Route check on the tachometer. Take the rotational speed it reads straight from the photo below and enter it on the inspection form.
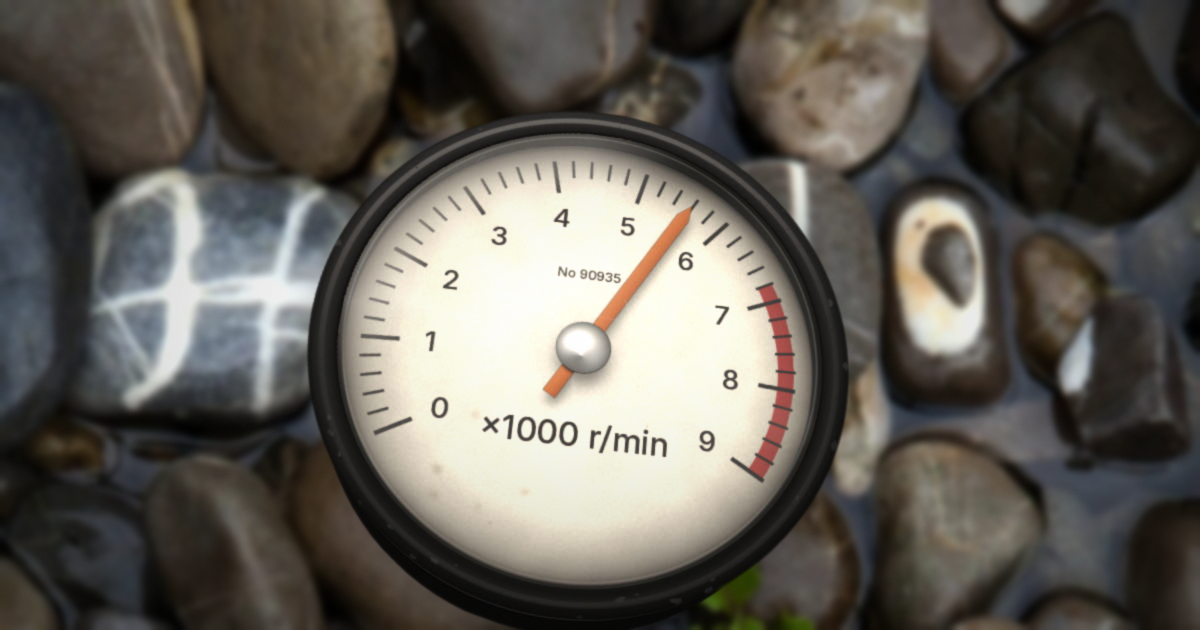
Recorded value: 5600 rpm
